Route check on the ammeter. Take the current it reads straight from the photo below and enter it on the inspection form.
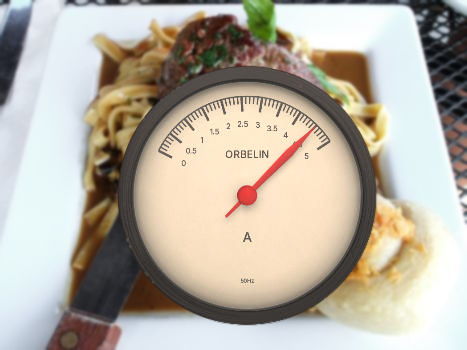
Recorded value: 4.5 A
